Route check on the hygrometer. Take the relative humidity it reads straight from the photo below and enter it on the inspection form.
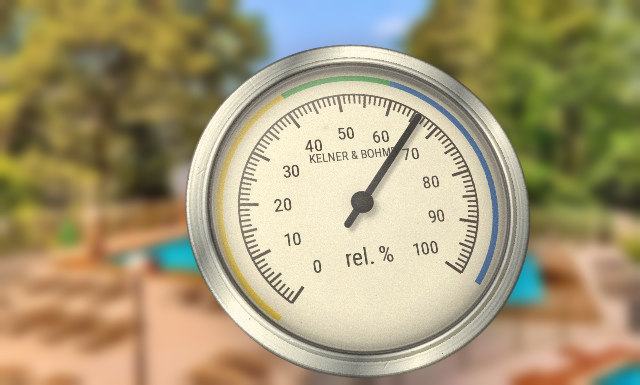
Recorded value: 66 %
